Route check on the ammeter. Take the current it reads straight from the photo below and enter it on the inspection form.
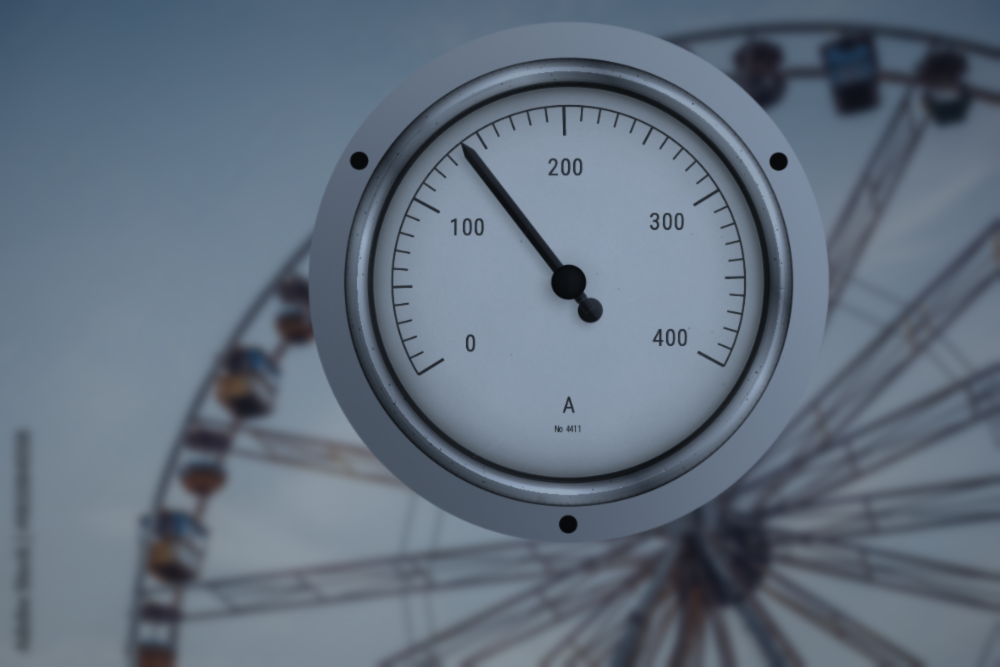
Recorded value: 140 A
